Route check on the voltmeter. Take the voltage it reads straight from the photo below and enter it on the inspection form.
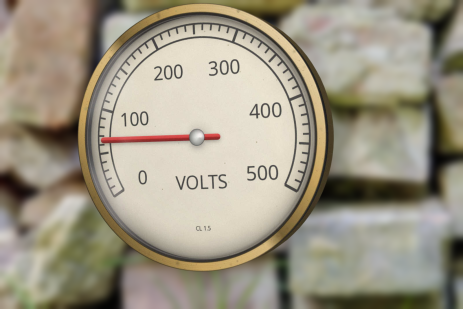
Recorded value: 65 V
